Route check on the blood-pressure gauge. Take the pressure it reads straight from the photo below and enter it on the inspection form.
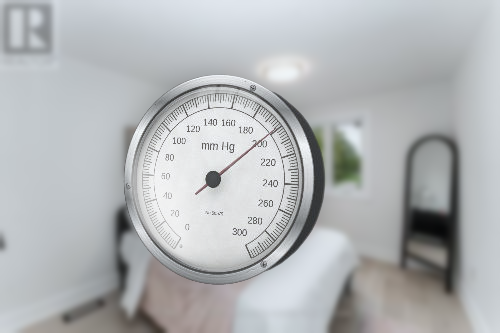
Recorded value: 200 mmHg
